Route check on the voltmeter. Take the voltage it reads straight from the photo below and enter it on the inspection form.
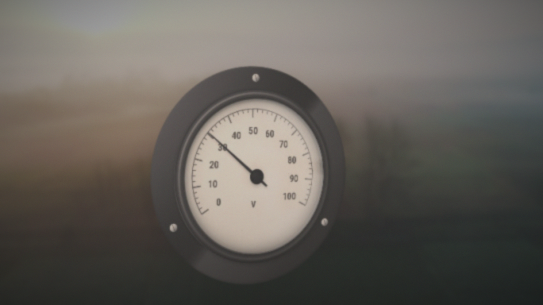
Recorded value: 30 V
